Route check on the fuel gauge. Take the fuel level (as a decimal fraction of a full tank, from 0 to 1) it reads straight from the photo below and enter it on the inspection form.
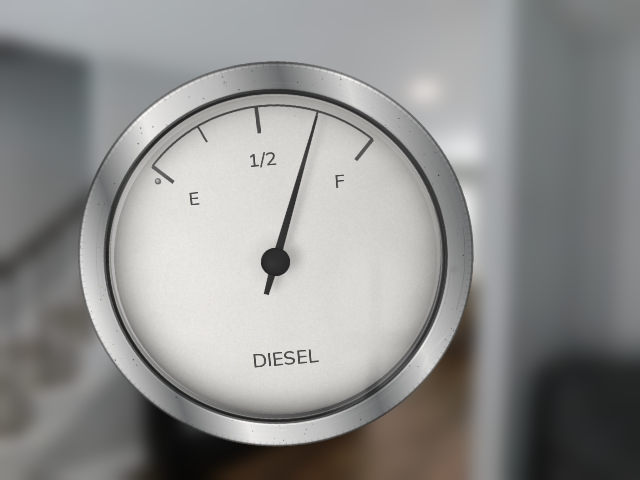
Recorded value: 0.75
